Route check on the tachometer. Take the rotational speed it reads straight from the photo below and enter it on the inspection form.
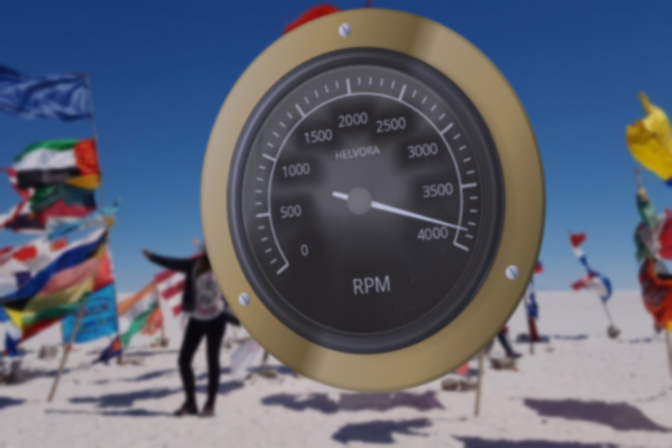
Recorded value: 3850 rpm
